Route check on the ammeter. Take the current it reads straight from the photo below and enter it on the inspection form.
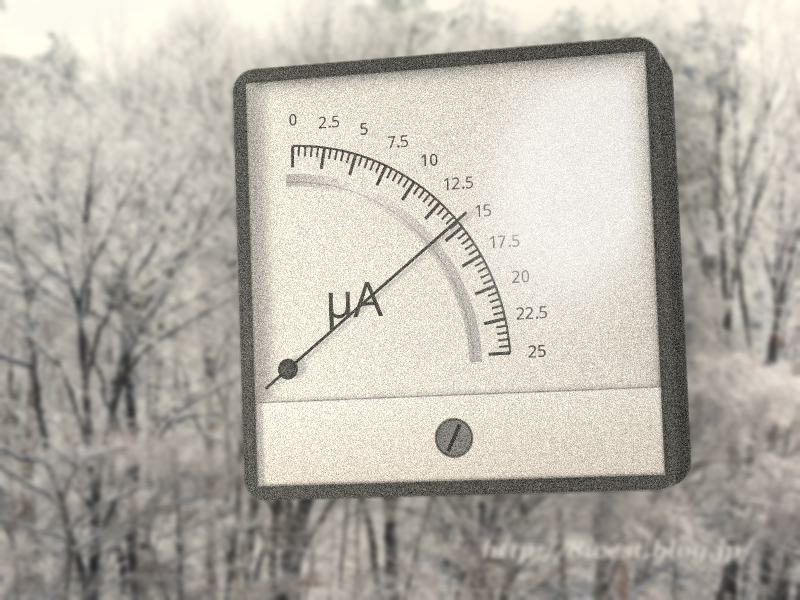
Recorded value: 14.5 µA
